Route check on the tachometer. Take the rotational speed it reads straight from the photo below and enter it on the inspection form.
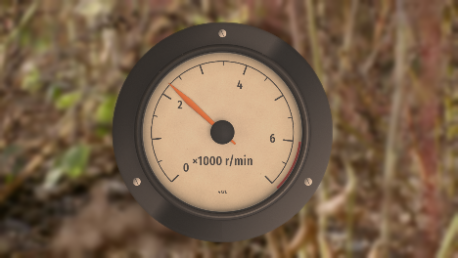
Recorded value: 2250 rpm
